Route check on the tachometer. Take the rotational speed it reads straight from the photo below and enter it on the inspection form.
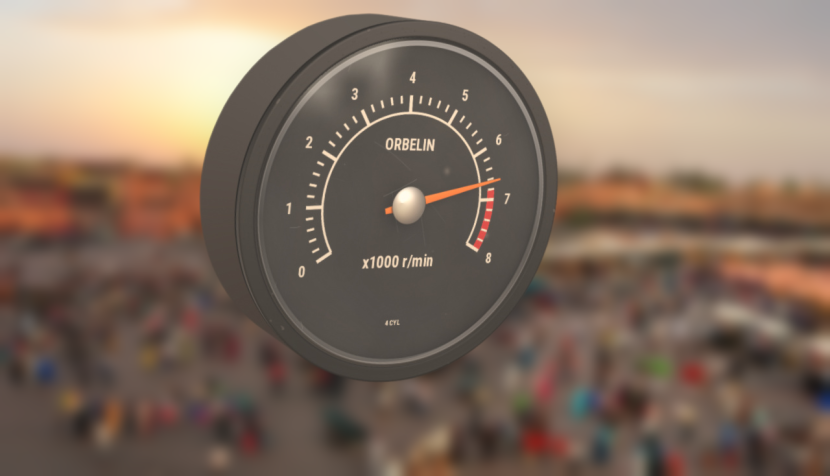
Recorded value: 6600 rpm
